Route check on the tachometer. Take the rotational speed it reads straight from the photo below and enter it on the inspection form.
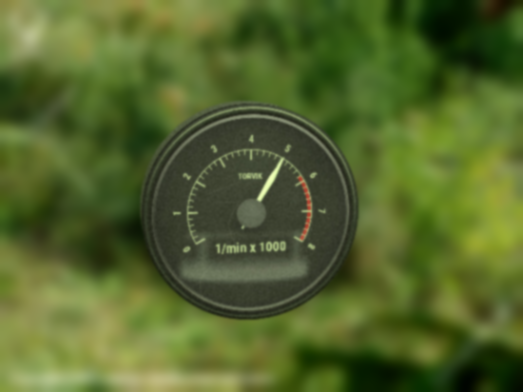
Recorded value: 5000 rpm
